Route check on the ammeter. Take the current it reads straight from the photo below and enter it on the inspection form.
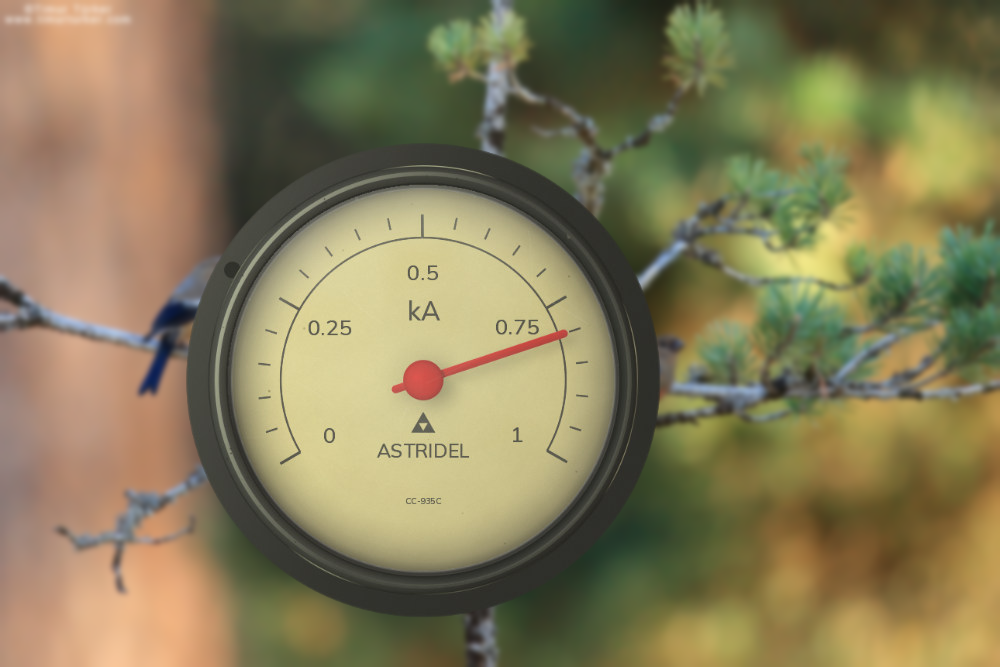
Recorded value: 0.8 kA
